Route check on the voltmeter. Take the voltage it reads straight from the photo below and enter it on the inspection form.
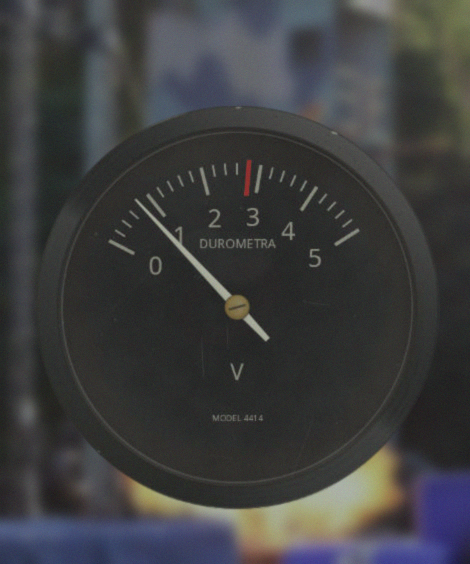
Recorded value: 0.8 V
